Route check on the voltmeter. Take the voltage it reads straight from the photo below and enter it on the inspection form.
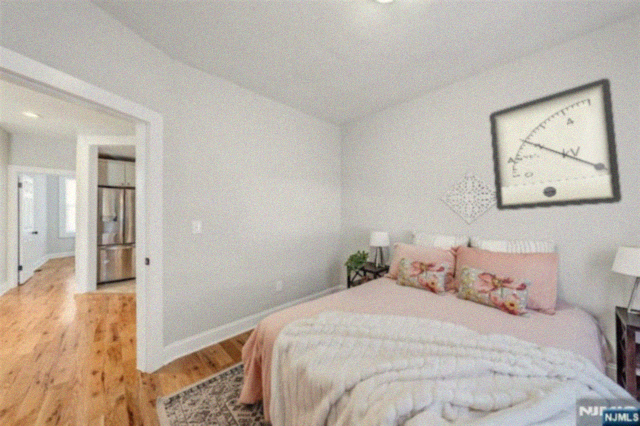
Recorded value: 2 kV
